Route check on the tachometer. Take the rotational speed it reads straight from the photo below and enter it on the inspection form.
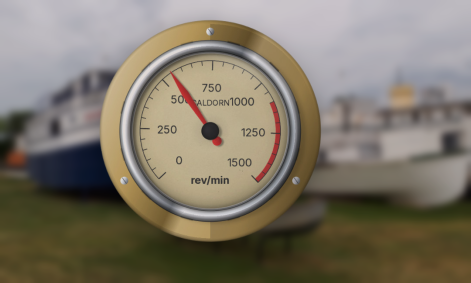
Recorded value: 550 rpm
